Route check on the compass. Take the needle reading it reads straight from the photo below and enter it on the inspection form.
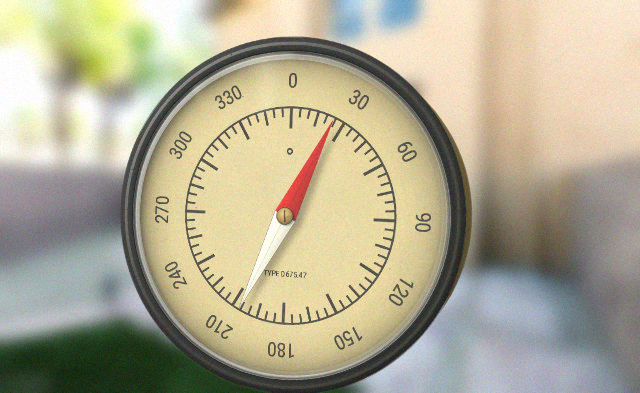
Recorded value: 25 °
